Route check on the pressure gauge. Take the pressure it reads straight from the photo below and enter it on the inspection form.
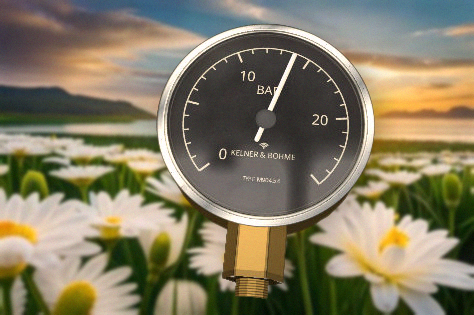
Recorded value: 14 bar
